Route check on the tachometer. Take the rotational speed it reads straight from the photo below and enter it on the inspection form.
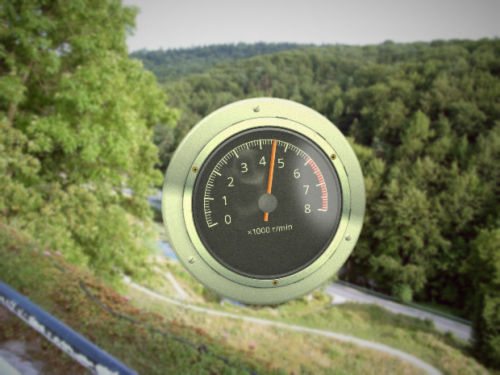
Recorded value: 4500 rpm
